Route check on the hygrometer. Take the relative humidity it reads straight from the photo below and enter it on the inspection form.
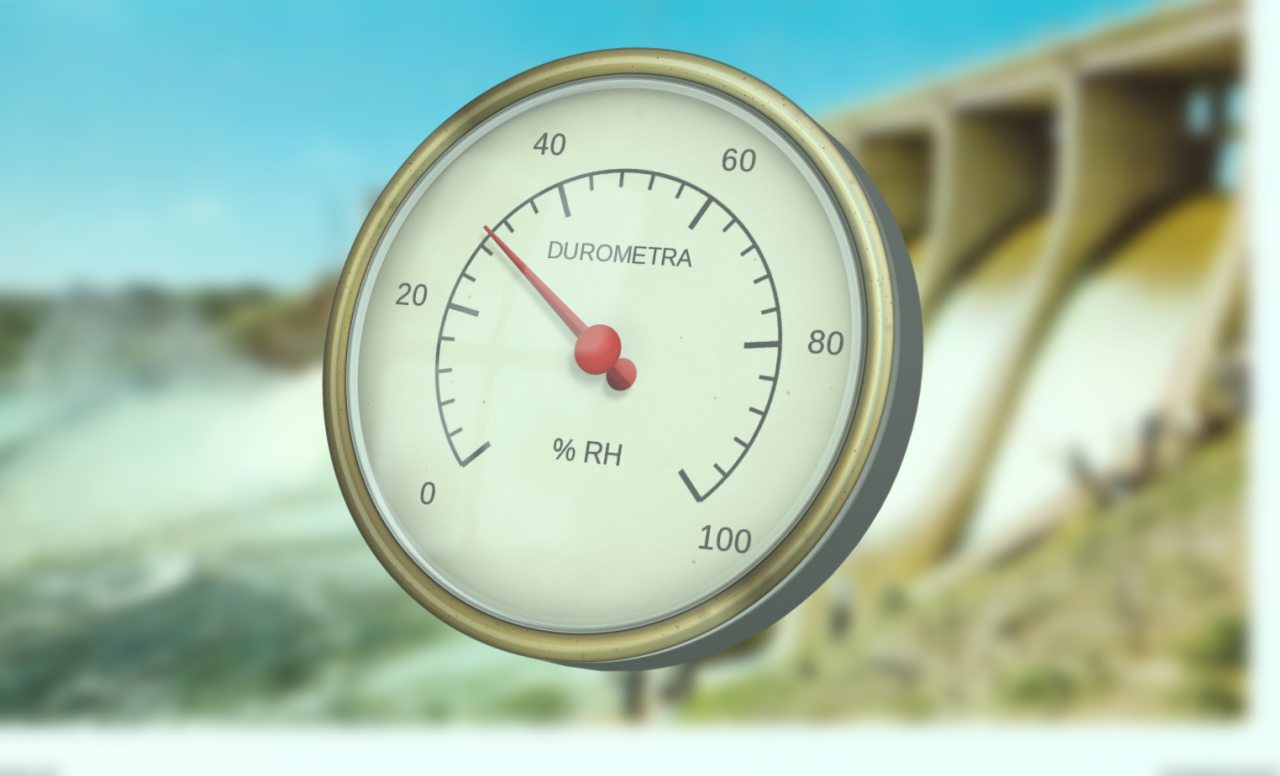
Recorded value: 30 %
